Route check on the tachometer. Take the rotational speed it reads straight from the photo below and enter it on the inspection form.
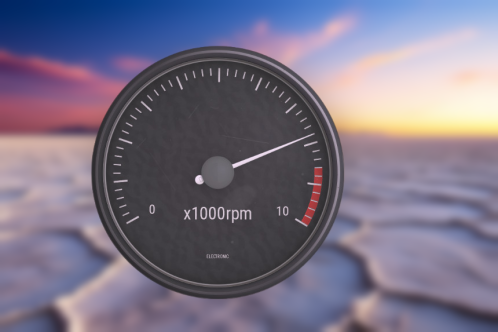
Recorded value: 7800 rpm
